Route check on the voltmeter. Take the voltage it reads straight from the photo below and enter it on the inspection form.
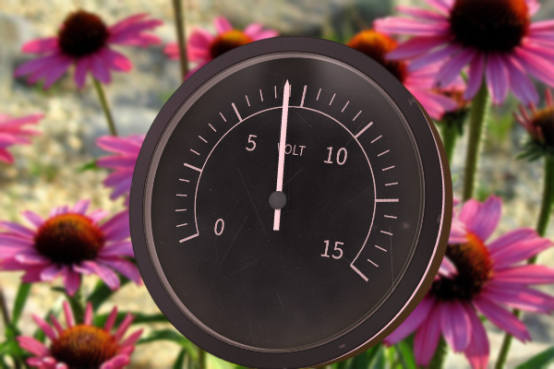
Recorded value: 7 V
